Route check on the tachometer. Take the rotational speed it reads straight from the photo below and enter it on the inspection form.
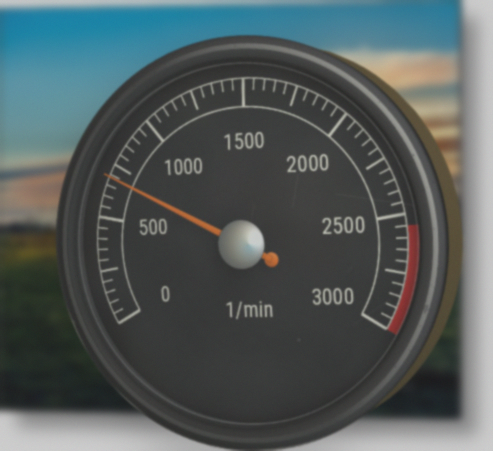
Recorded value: 700 rpm
